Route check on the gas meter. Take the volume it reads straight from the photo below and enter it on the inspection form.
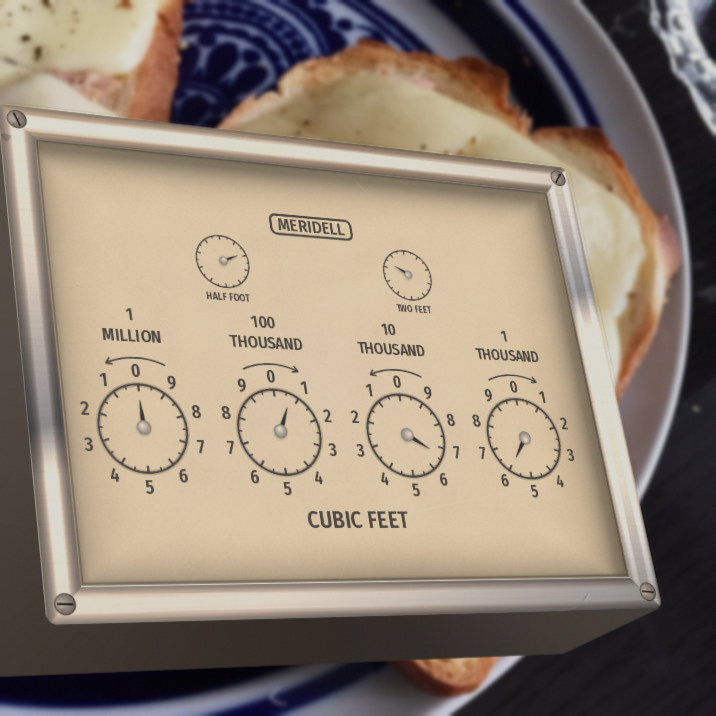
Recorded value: 6600 ft³
